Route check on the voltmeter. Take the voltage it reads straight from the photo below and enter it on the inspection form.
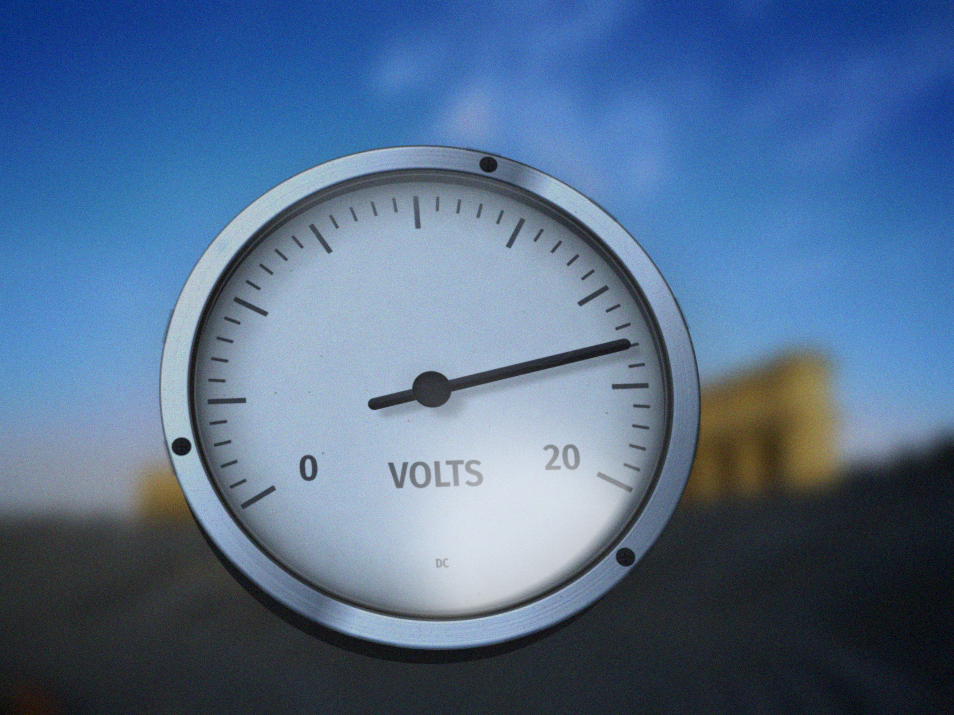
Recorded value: 16.5 V
